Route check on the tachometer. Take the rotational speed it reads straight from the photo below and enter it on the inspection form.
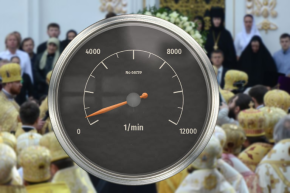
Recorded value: 500 rpm
